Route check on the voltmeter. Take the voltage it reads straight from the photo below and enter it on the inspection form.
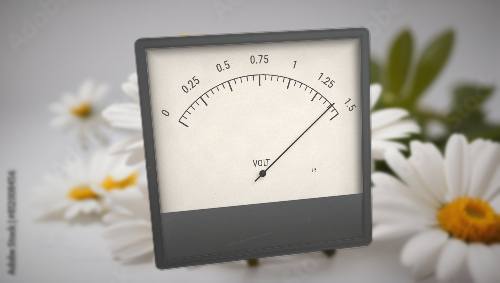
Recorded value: 1.4 V
